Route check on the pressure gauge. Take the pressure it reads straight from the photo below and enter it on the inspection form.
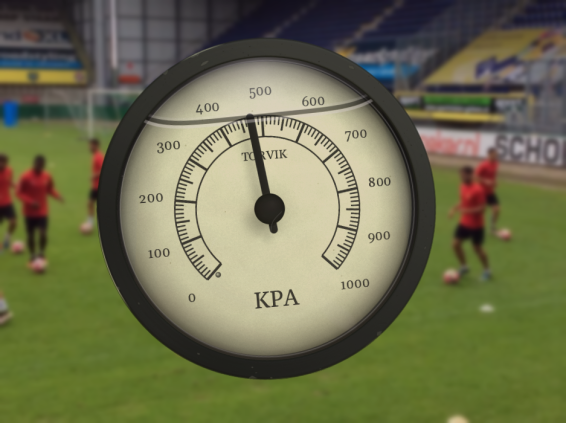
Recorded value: 470 kPa
